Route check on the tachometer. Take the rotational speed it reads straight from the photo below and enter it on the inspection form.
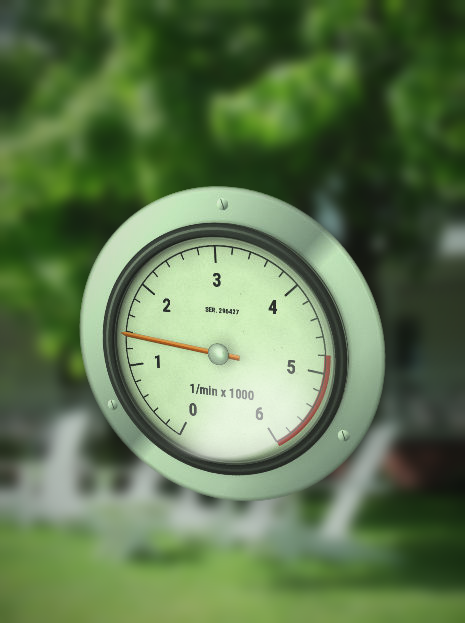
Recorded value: 1400 rpm
